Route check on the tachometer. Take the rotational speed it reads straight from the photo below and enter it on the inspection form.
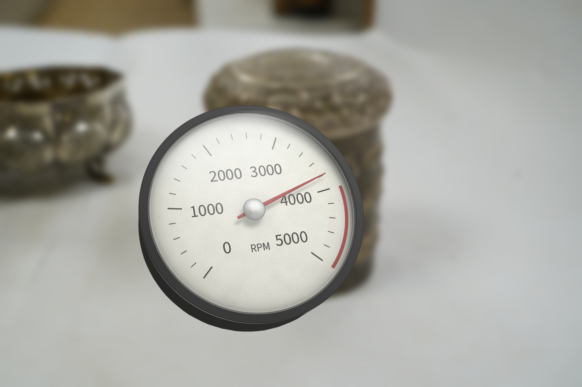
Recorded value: 3800 rpm
